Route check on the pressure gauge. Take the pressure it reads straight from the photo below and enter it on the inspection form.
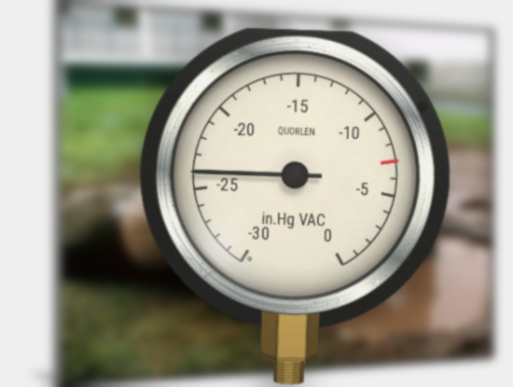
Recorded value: -24 inHg
